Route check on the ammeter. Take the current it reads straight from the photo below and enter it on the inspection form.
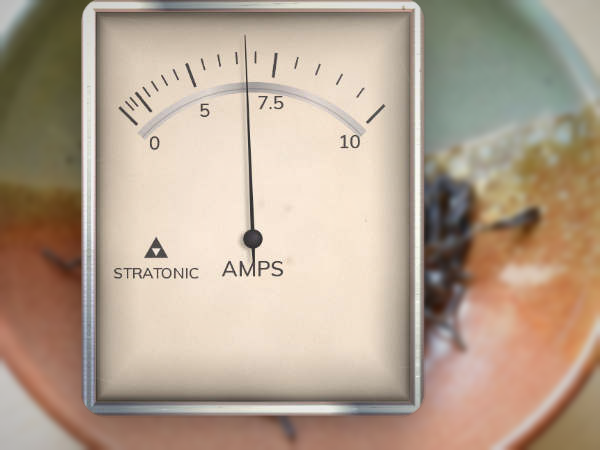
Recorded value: 6.75 A
